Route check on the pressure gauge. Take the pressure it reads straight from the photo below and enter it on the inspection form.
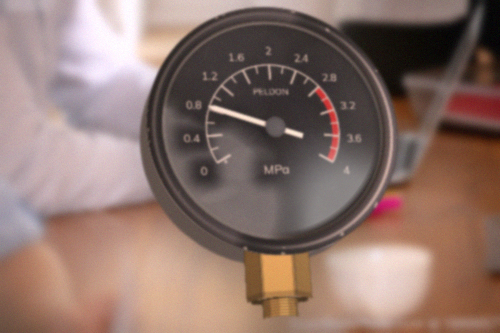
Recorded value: 0.8 MPa
